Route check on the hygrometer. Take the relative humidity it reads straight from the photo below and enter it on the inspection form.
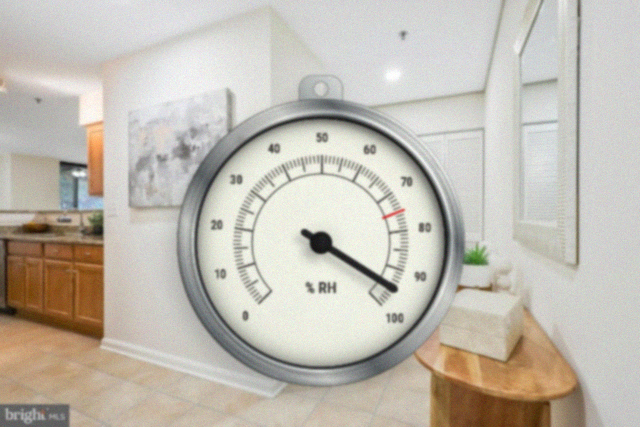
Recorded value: 95 %
